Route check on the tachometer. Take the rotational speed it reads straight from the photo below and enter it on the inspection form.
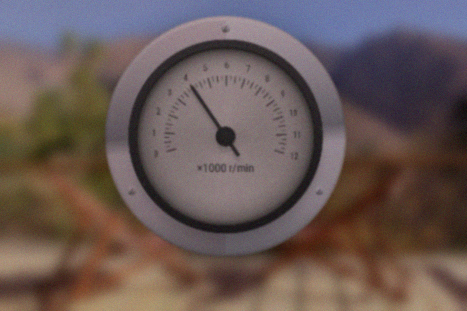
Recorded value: 4000 rpm
